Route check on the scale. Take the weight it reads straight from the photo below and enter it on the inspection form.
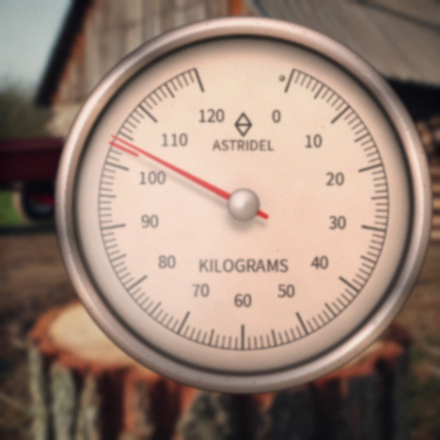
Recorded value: 104 kg
